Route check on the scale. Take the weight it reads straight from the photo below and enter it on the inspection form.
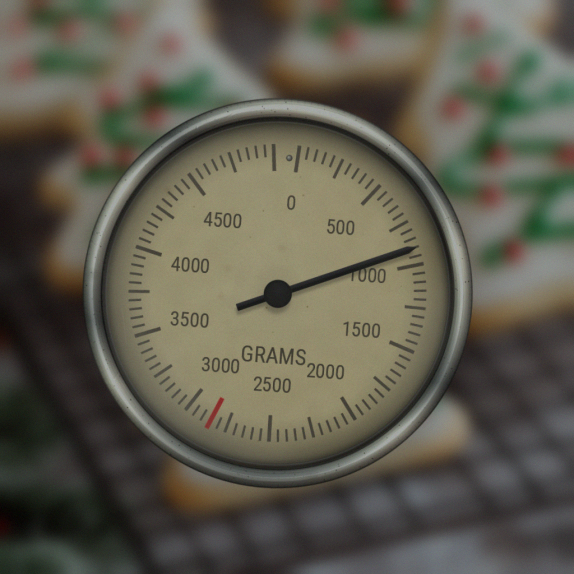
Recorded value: 900 g
